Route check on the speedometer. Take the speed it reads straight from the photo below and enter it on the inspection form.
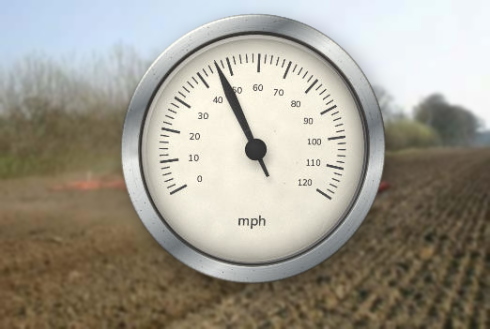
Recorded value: 46 mph
